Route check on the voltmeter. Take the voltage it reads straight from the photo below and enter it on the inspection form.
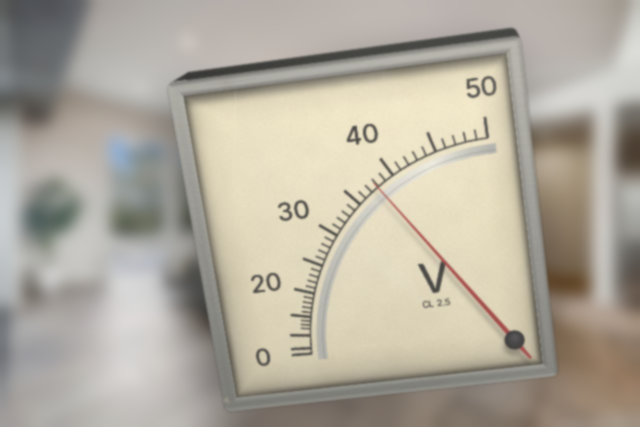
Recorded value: 38 V
